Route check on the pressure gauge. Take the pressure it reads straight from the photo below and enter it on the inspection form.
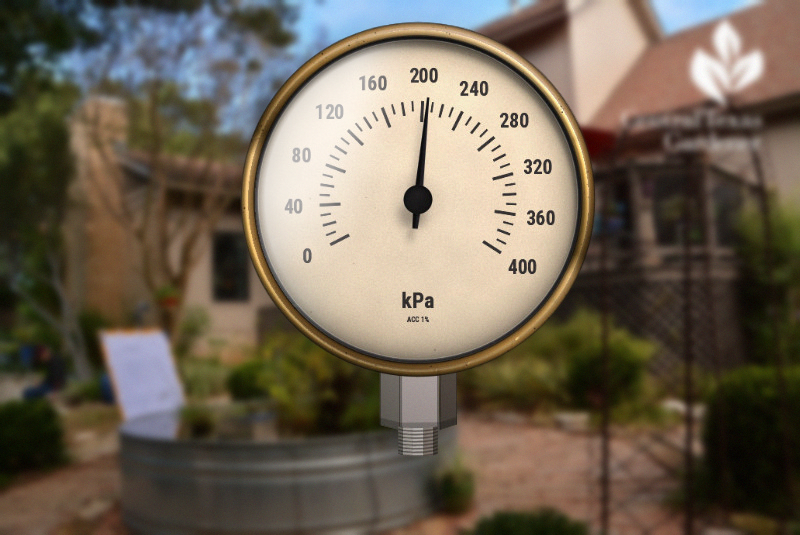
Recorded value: 205 kPa
